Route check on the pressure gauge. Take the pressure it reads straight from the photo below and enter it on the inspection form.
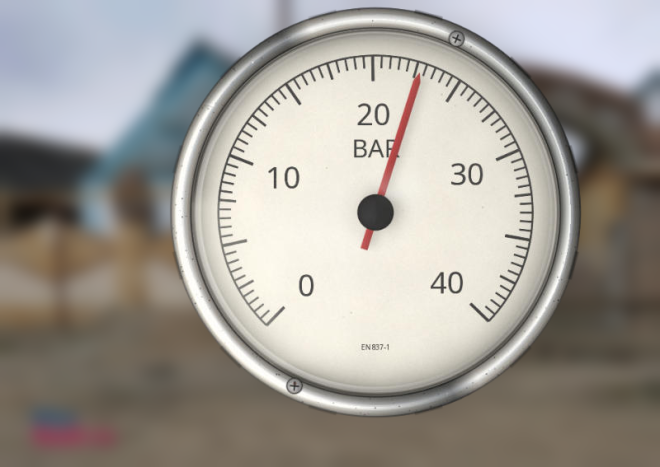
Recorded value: 22.75 bar
